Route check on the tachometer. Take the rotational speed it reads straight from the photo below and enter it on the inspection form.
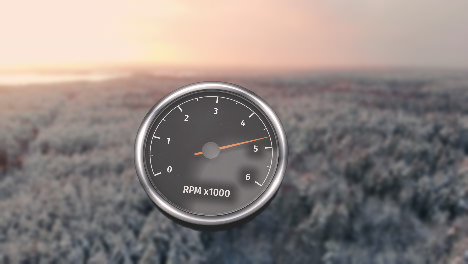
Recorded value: 4750 rpm
